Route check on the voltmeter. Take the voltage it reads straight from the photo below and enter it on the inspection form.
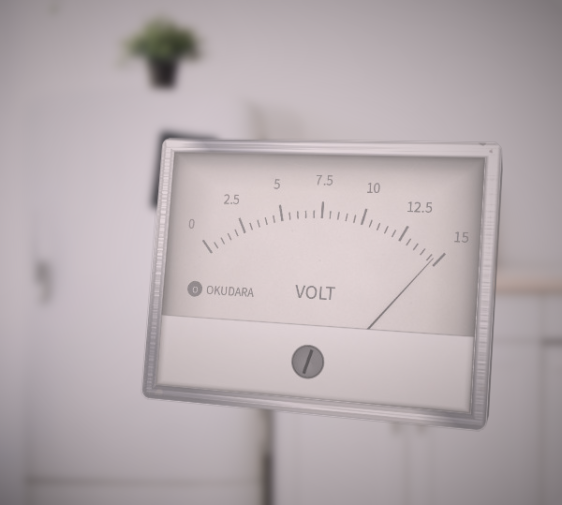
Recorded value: 14.75 V
